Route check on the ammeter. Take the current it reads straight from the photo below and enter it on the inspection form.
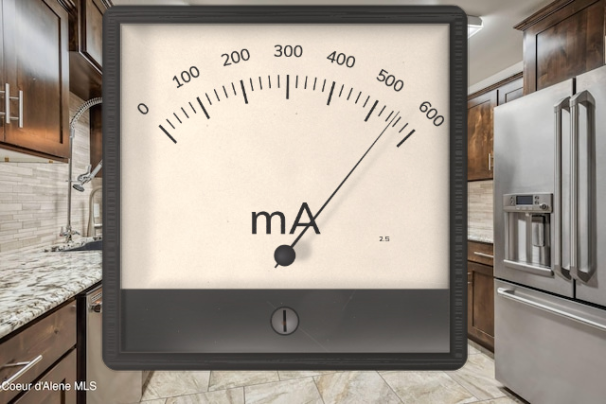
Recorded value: 550 mA
